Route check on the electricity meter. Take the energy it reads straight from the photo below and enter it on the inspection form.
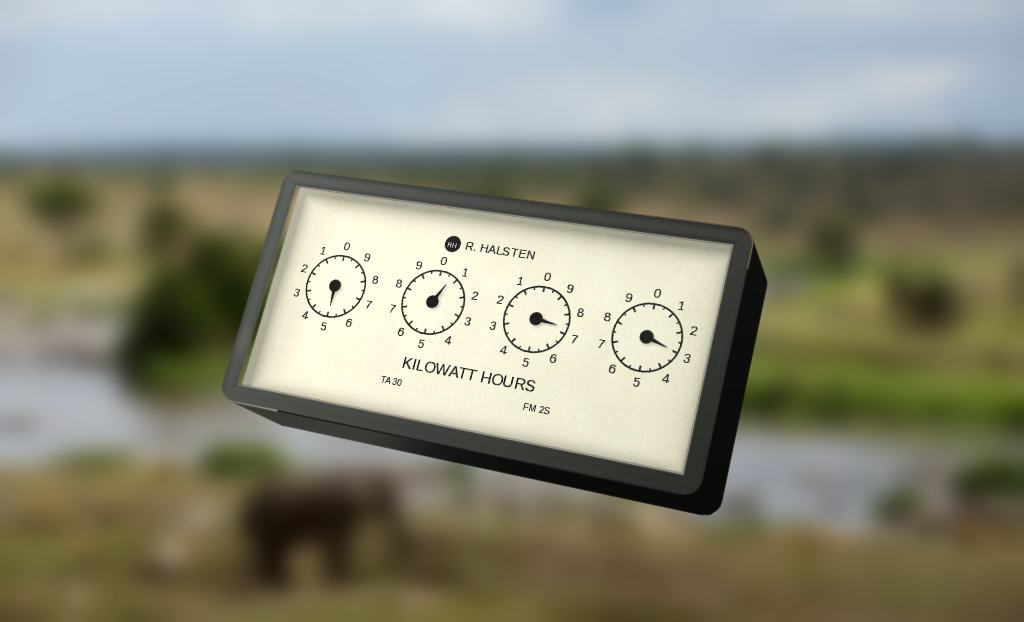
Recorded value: 5073 kWh
